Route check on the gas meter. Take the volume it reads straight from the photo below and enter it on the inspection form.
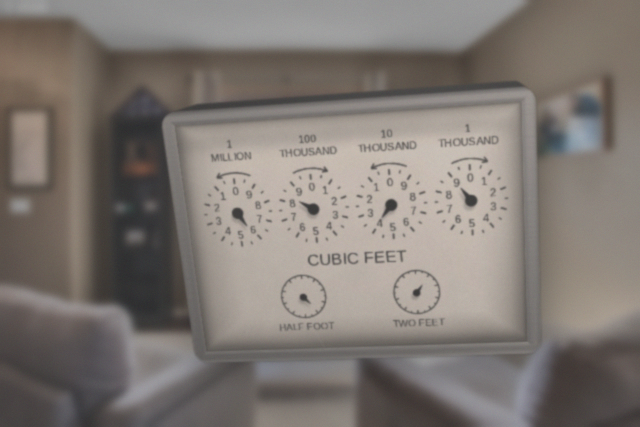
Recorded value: 583900 ft³
